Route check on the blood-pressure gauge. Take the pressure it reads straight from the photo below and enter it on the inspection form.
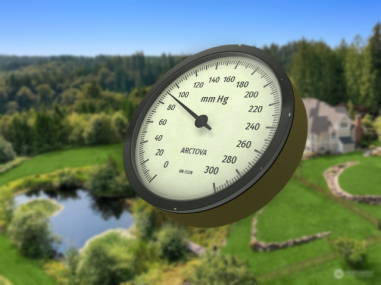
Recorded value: 90 mmHg
